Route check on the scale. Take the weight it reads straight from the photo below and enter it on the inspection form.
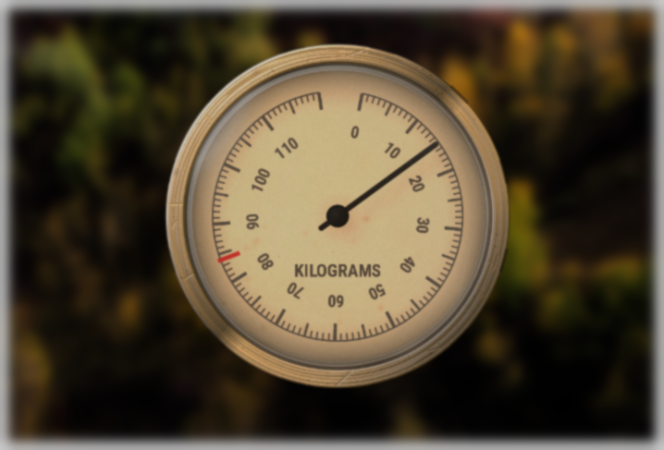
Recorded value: 15 kg
